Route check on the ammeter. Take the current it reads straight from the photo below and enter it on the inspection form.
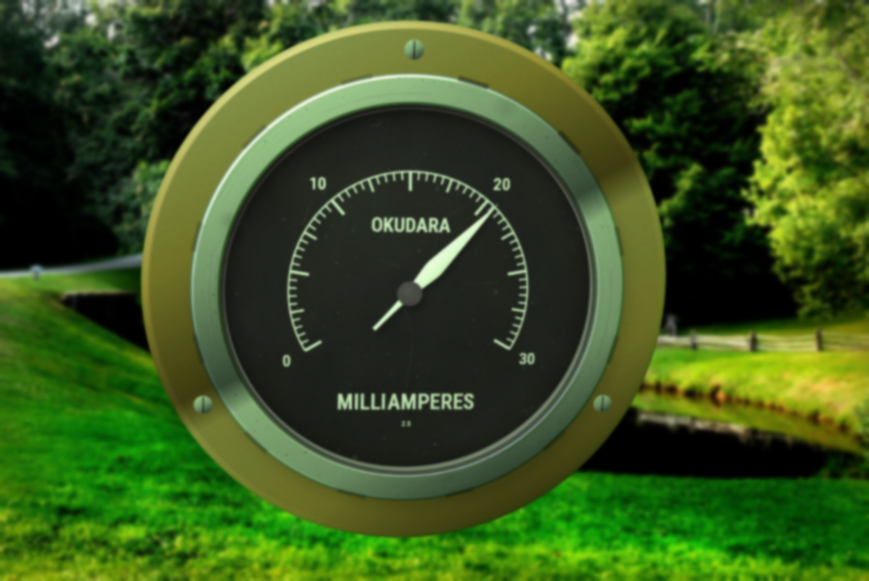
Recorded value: 20.5 mA
